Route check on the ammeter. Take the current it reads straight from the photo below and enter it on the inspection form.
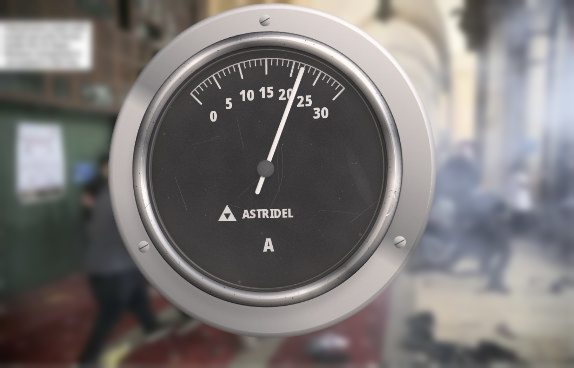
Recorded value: 22 A
